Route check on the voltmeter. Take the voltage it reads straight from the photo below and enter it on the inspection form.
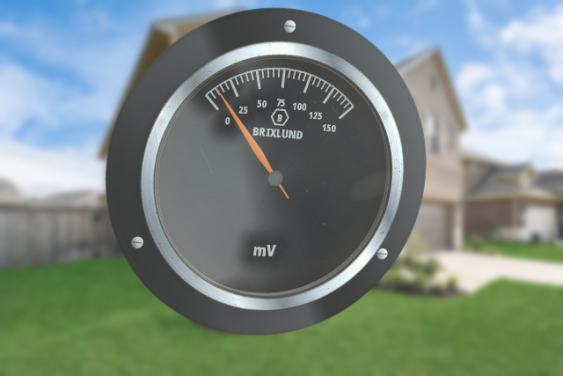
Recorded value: 10 mV
